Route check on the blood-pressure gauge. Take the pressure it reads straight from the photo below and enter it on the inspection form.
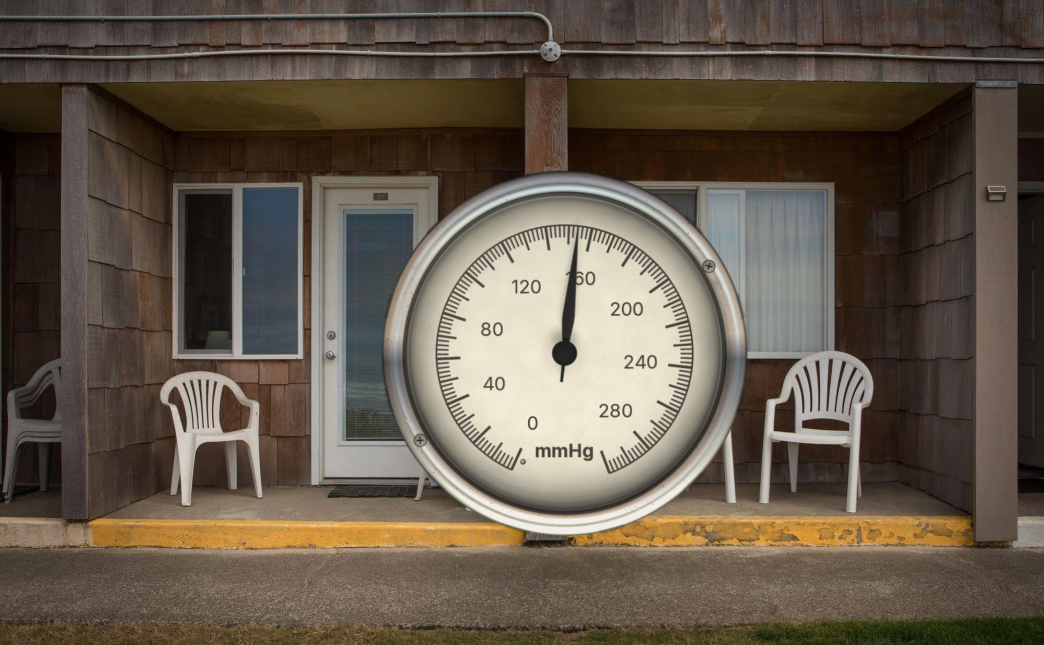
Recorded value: 154 mmHg
